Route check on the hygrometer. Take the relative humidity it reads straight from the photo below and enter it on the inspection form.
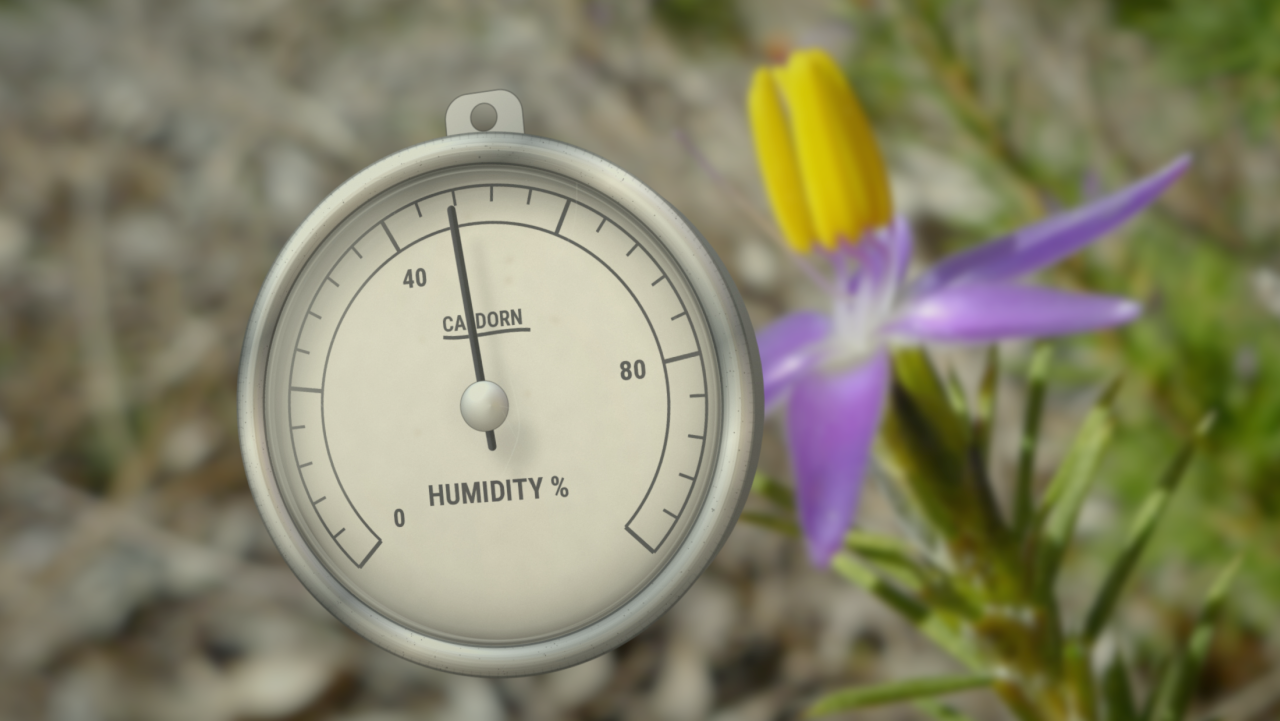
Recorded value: 48 %
